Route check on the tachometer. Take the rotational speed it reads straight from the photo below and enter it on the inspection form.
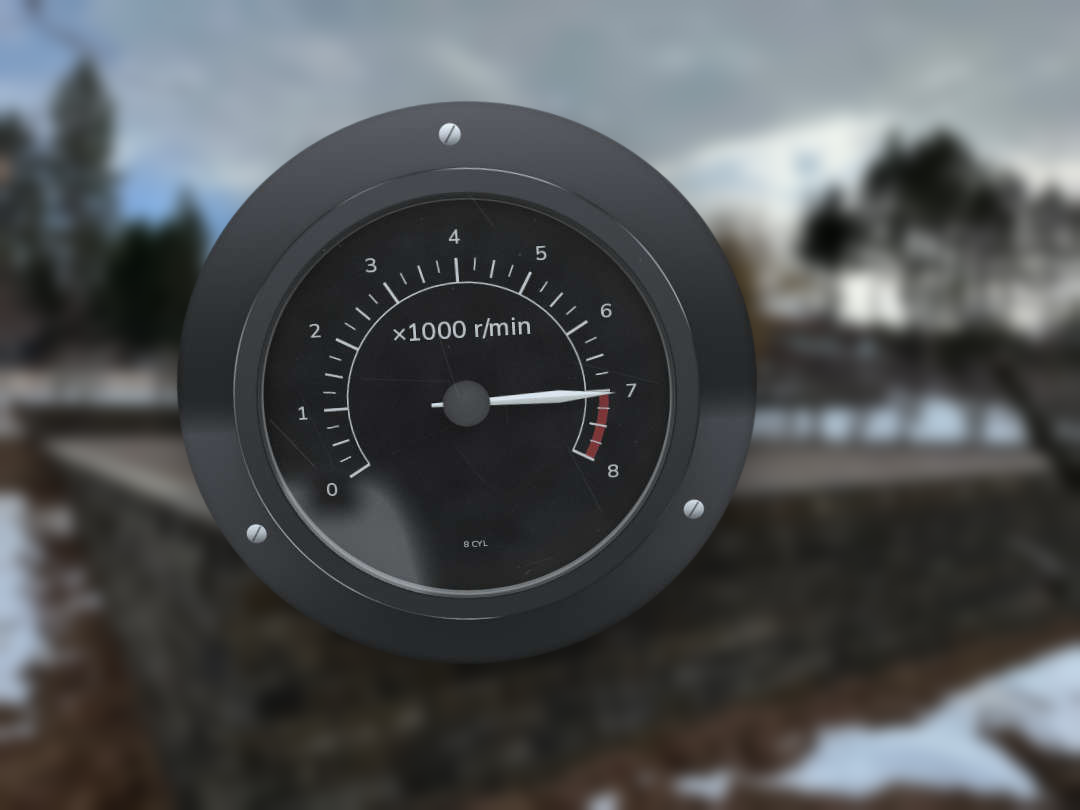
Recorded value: 7000 rpm
